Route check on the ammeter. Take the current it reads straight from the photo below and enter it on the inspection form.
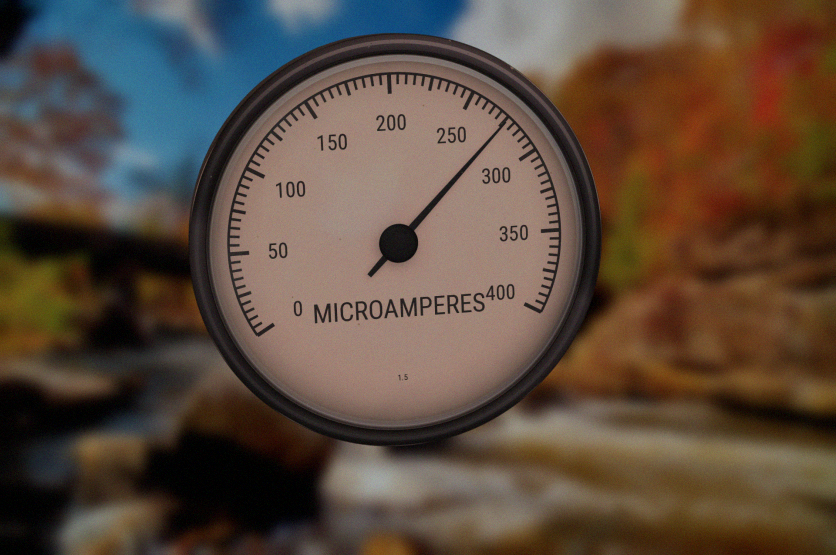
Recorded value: 275 µA
